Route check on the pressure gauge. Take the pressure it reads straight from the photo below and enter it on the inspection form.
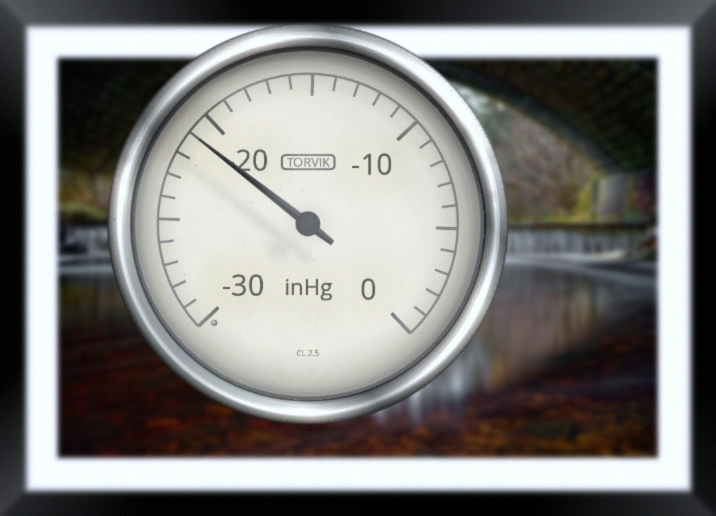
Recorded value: -21 inHg
